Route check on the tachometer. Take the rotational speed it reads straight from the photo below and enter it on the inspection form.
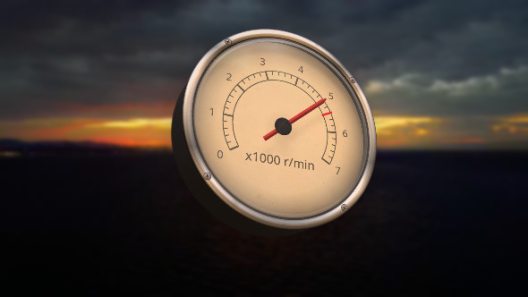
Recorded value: 5000 rpm
